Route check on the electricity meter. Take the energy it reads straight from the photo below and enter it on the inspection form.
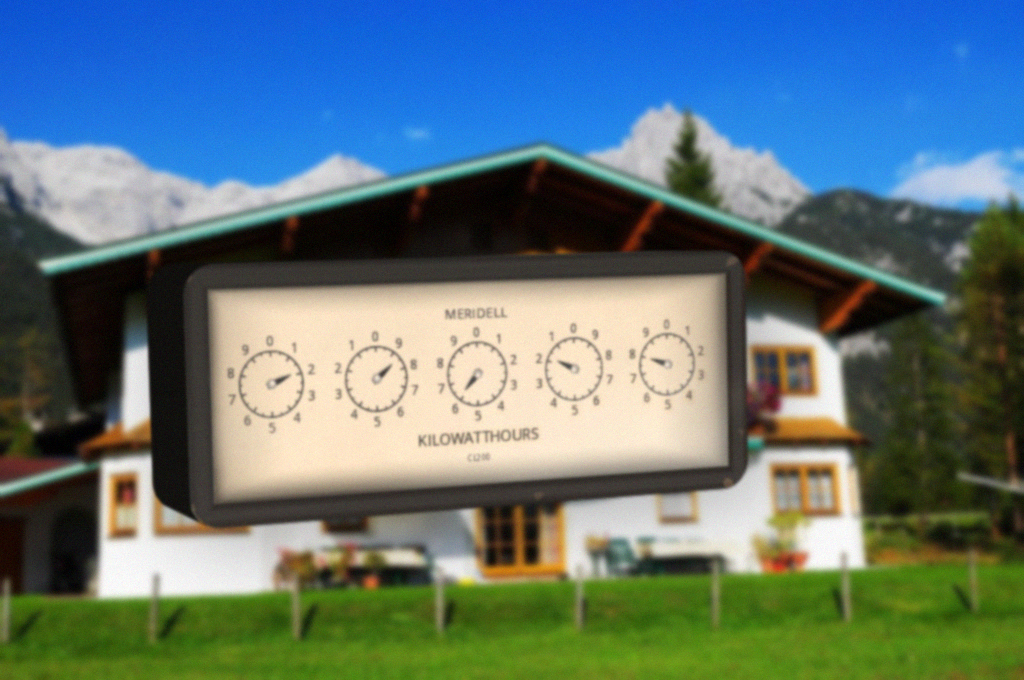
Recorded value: 18618 kWh
